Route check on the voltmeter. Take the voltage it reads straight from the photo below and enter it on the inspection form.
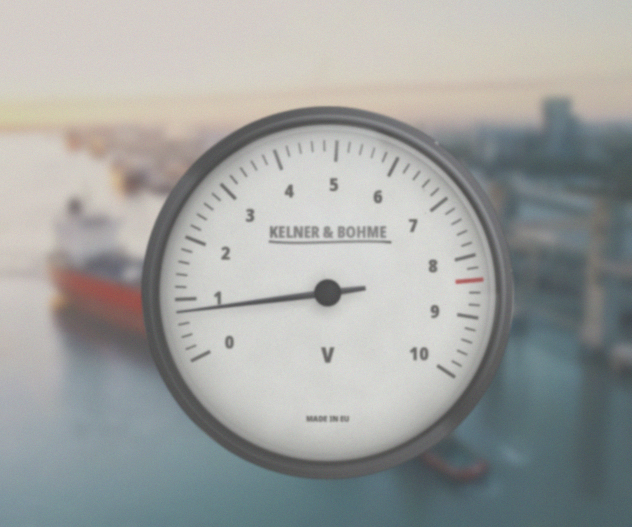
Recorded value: 0.8 V
